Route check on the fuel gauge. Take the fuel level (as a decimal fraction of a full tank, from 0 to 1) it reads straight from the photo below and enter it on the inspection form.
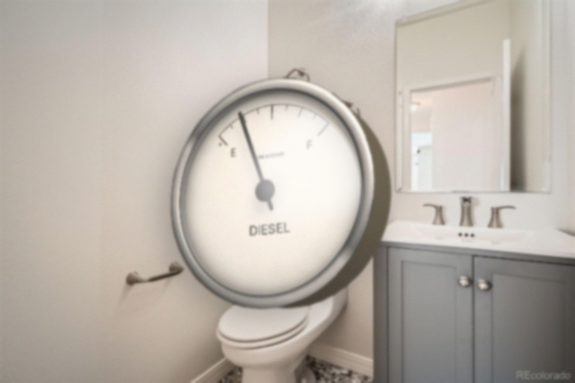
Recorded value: 0.25
